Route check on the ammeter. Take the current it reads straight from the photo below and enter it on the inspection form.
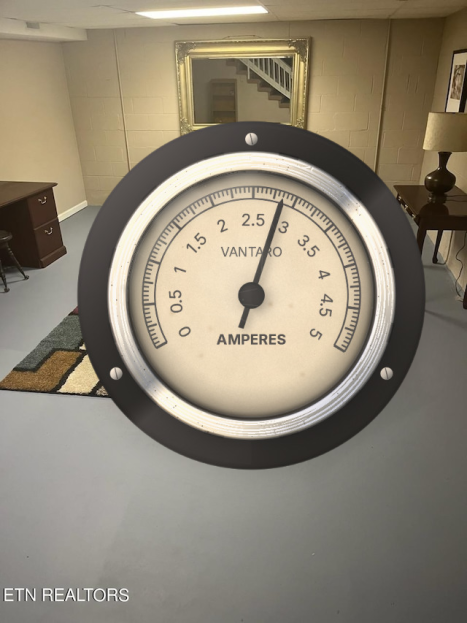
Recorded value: 2.85 A
